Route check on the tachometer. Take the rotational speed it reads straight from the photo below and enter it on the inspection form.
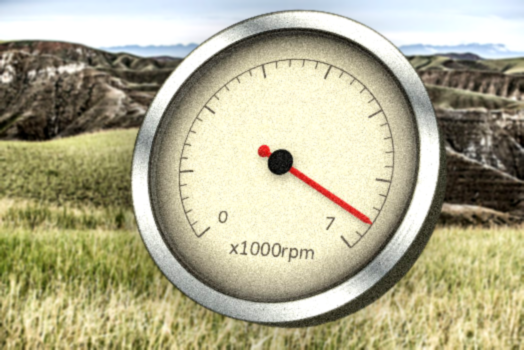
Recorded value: 6600 rpm
